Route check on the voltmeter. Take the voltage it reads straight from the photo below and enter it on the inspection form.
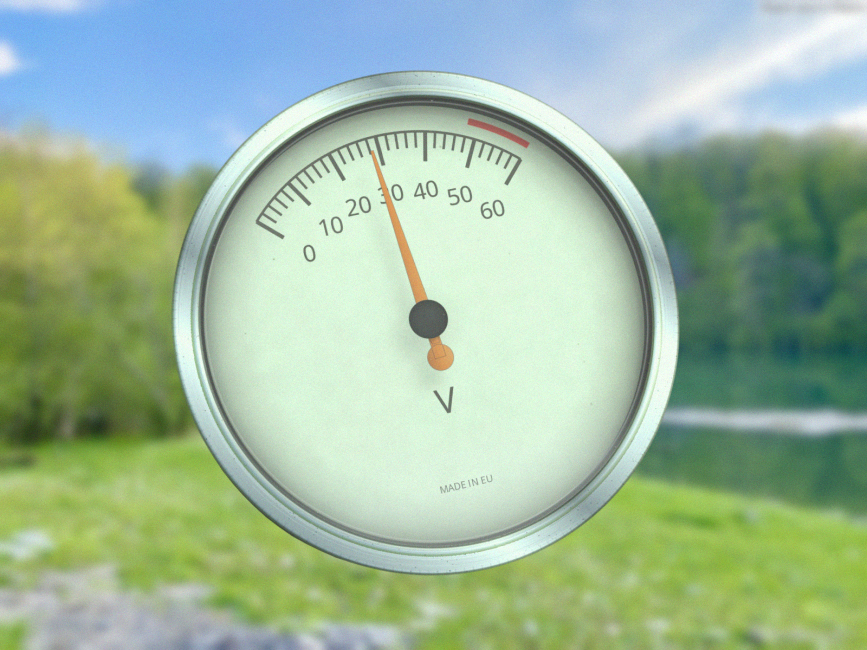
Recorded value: 28 V
